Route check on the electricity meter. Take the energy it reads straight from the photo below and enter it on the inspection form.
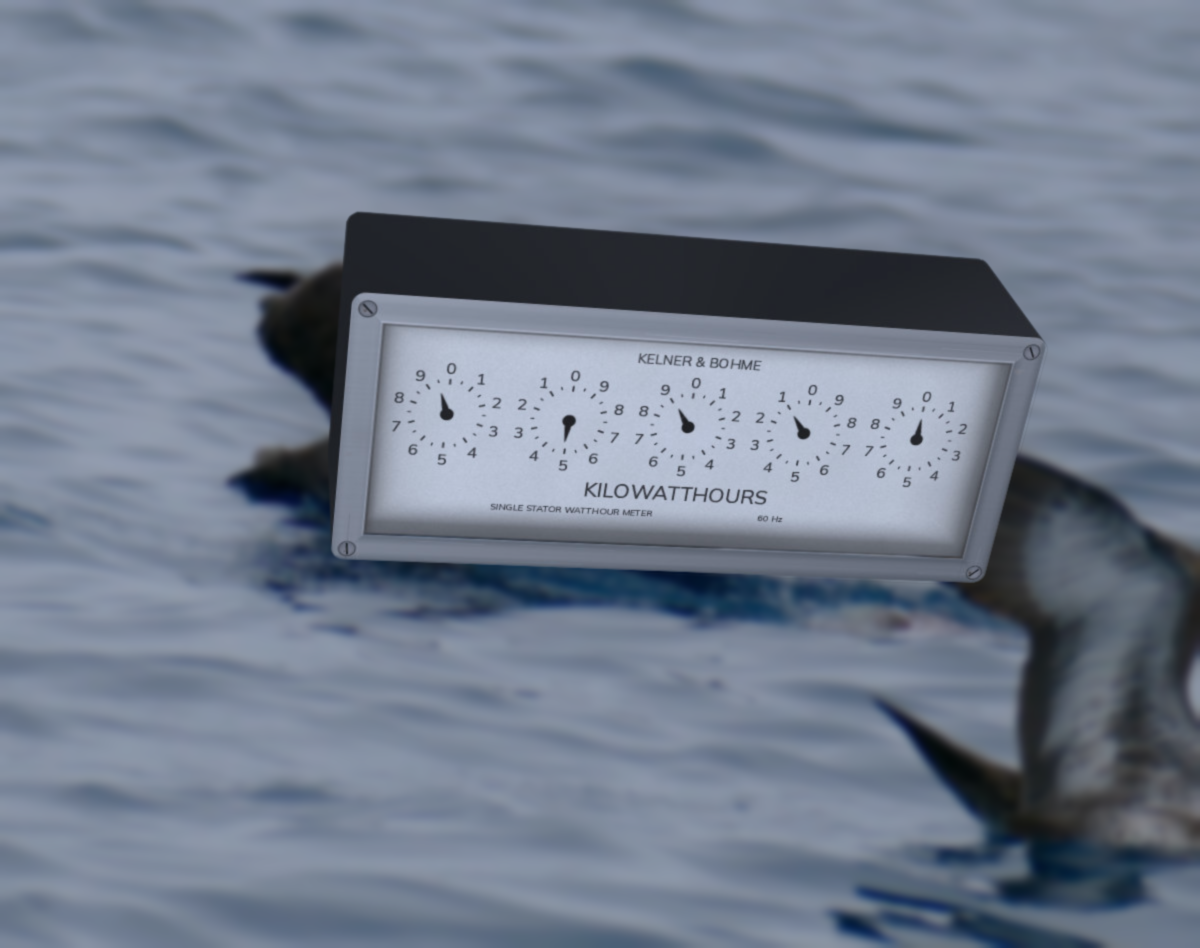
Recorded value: 94910 kWh
